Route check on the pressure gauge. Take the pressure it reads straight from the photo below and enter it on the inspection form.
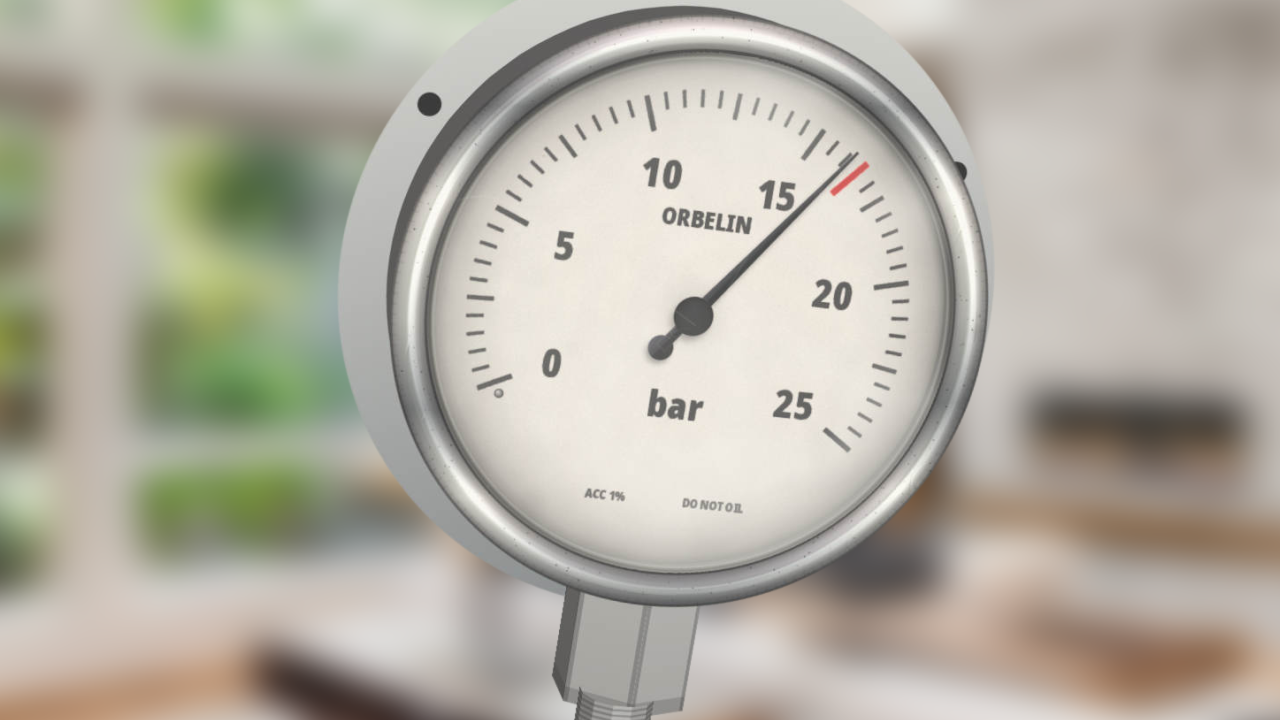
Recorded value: 16 bar
